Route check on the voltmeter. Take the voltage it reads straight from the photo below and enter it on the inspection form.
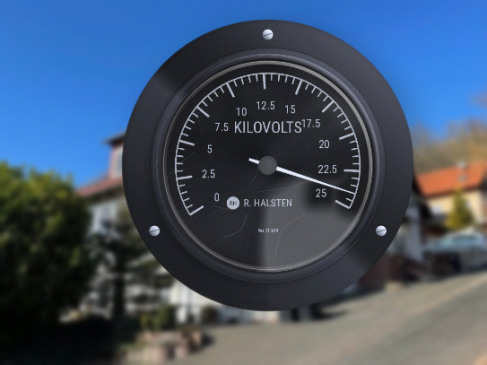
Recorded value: 24 kV
